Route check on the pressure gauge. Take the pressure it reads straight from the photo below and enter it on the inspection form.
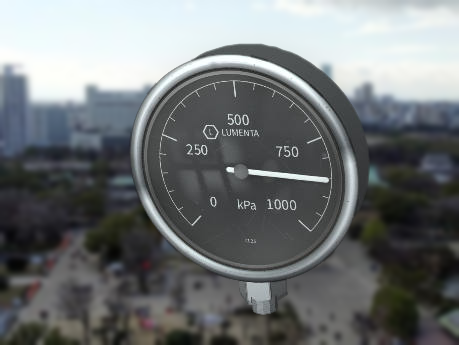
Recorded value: 850 kPa
